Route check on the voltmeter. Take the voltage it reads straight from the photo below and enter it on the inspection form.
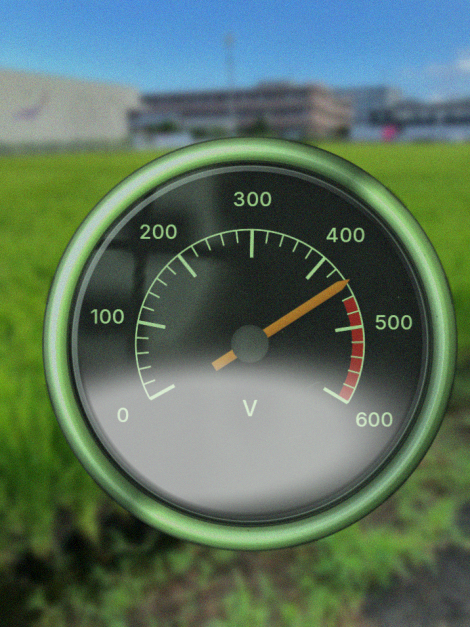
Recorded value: 440 V
